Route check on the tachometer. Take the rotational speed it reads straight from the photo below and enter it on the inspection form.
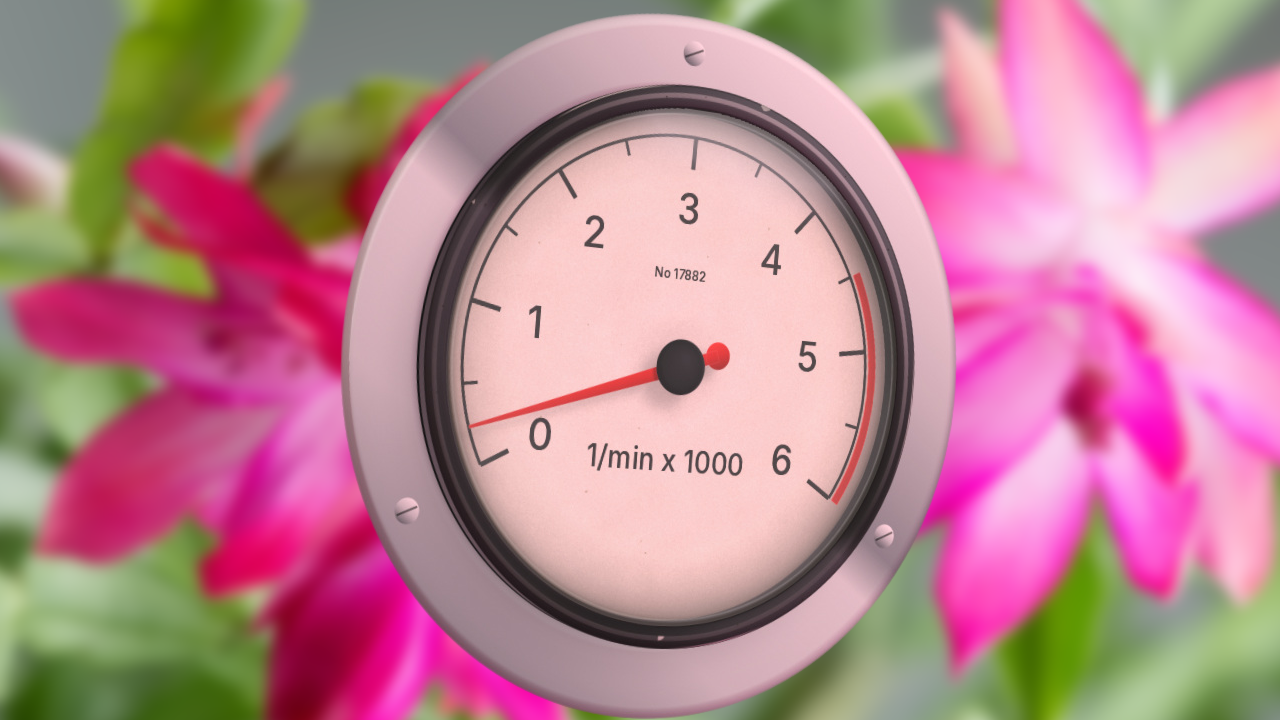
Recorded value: 250 rpm
